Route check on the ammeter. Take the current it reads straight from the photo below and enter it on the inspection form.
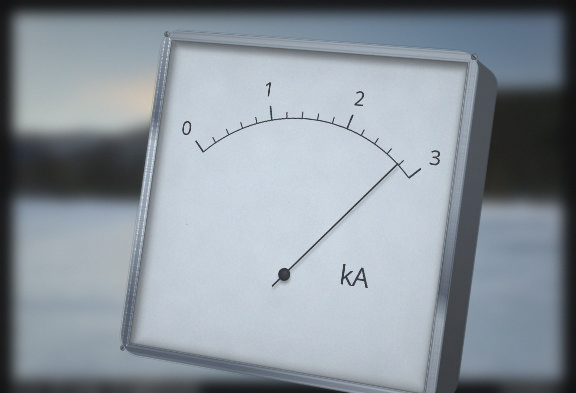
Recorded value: 2.8 kA
